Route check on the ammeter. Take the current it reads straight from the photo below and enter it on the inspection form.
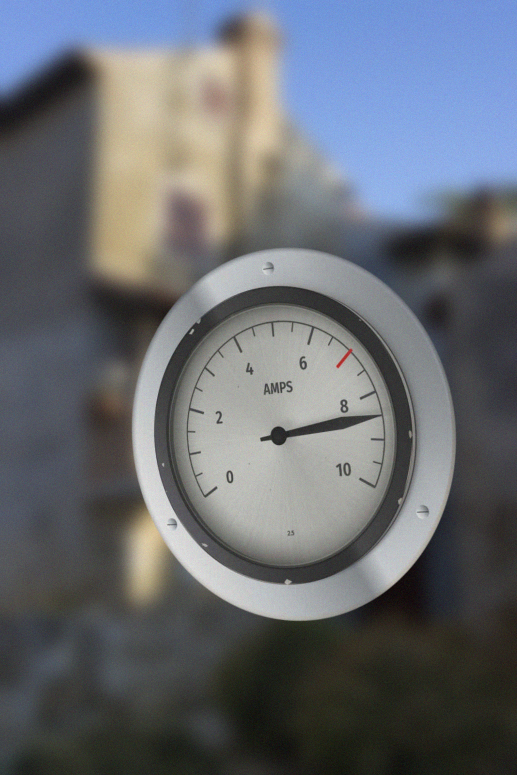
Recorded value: 8.5 A
